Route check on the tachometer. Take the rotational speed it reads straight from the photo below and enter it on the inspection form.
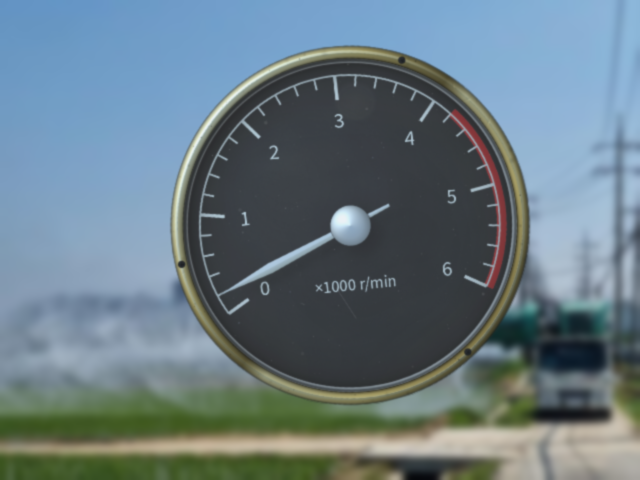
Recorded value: 200 rpm
